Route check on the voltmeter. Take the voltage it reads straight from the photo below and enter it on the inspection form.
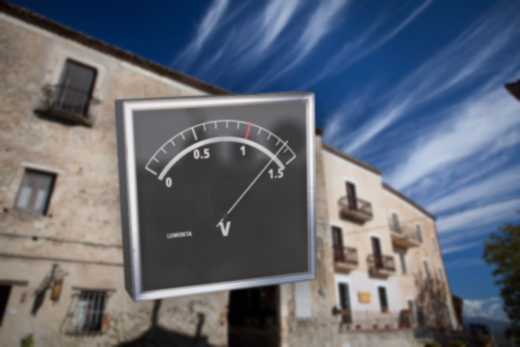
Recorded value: 1.35 V
